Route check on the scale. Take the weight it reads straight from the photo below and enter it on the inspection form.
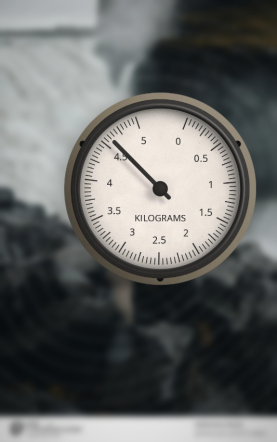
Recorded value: 4.6 kg
